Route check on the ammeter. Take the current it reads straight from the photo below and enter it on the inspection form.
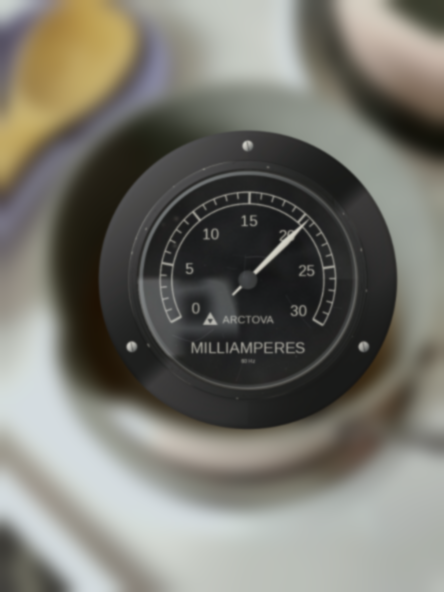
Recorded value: 20.5 mA
